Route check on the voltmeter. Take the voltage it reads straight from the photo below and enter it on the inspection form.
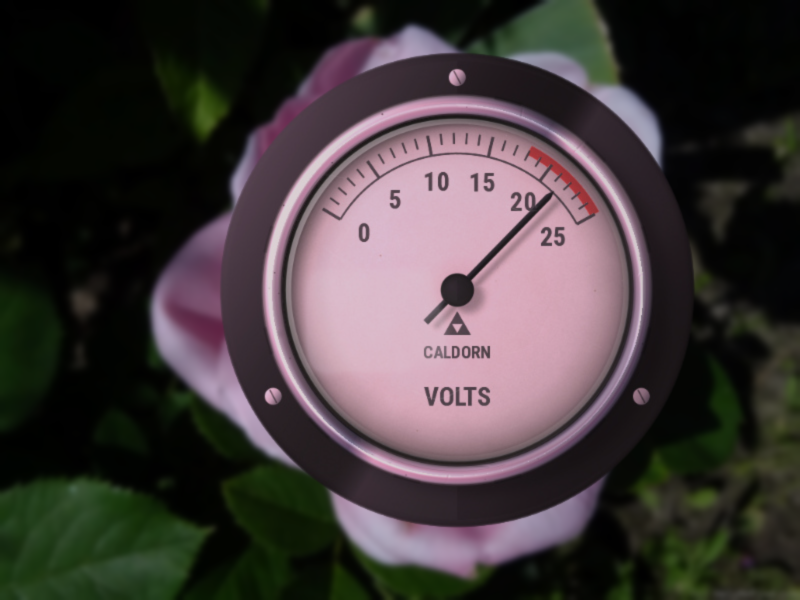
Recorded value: 21.5 V
